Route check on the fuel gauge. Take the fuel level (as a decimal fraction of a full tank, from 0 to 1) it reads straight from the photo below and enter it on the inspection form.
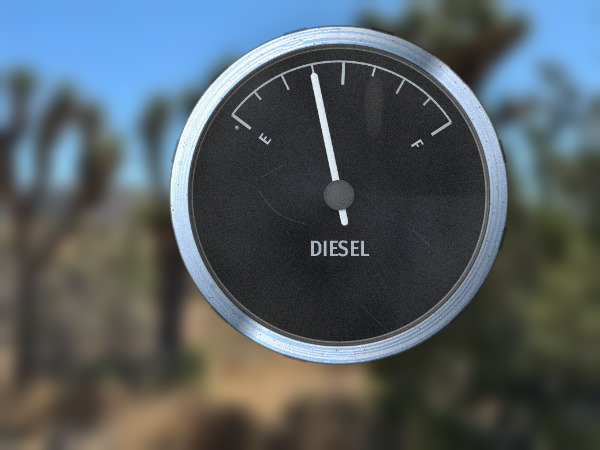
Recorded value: 0.375
